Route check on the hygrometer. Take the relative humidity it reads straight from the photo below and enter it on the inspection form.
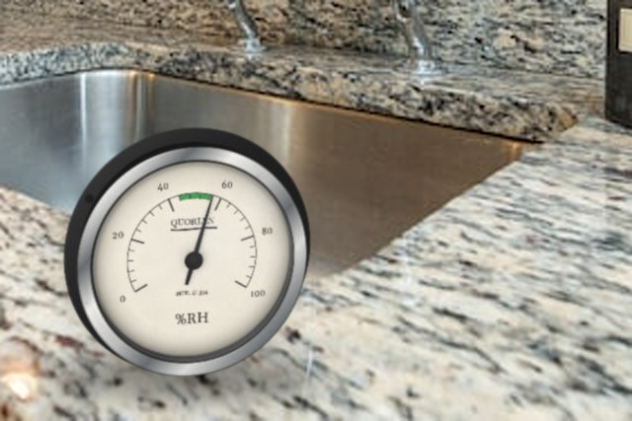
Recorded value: 56 %
